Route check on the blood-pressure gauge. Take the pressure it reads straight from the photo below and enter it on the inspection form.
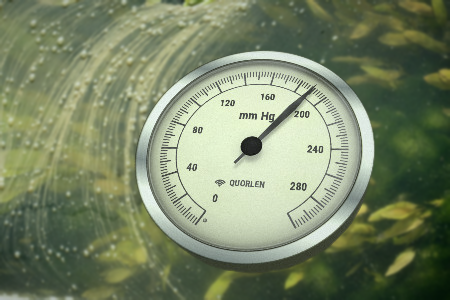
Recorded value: 190 mmHg
